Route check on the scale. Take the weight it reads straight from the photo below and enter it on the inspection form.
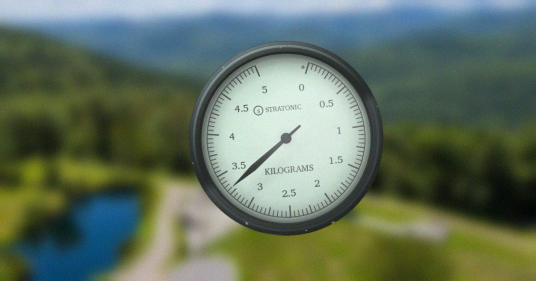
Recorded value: 3.3 kg
